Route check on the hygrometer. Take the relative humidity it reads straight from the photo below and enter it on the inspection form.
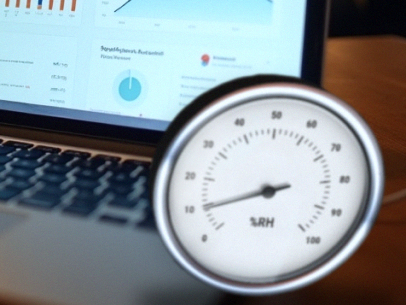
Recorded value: 10 %
